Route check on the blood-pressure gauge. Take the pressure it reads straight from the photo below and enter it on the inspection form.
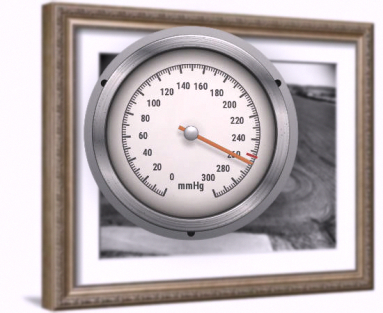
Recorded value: 260 mmHg
